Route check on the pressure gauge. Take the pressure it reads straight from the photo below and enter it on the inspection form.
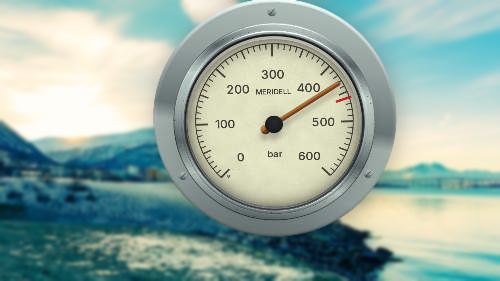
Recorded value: 430 bar
